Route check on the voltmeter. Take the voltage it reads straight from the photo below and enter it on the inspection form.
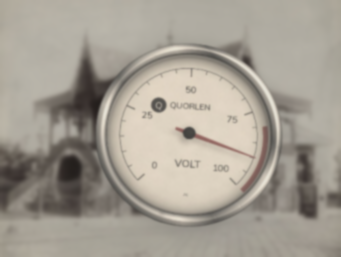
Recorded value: 90 V
